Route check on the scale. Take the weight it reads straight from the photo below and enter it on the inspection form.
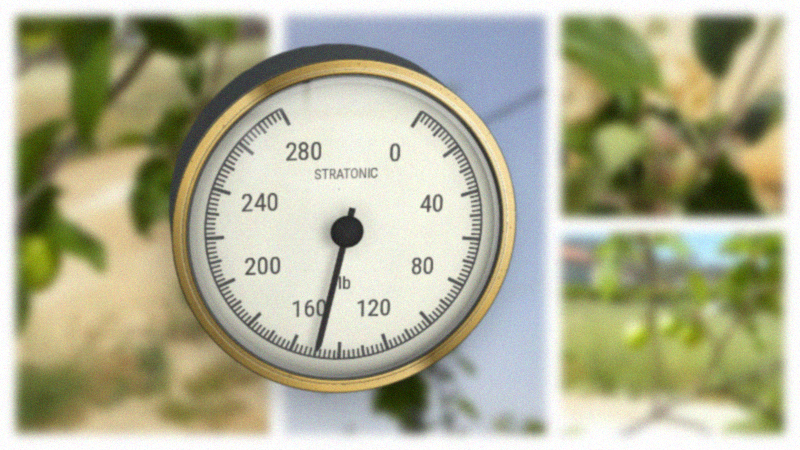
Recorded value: 150 lb
